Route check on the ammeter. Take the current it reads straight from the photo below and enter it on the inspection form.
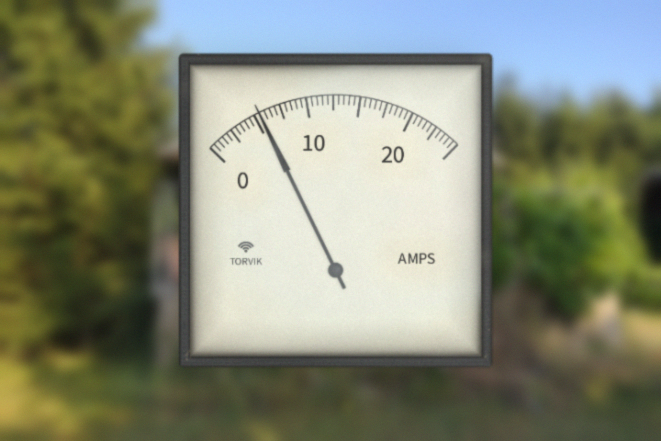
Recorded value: 5.5 A
